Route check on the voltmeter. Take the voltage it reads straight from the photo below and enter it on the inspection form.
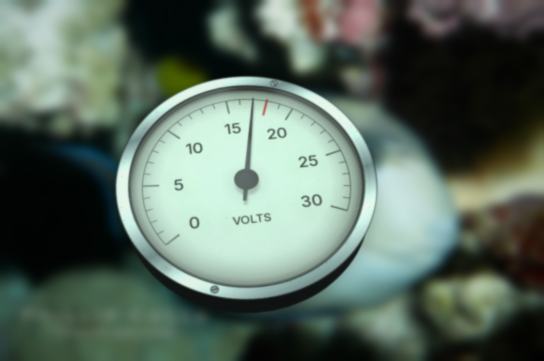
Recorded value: 17 V
